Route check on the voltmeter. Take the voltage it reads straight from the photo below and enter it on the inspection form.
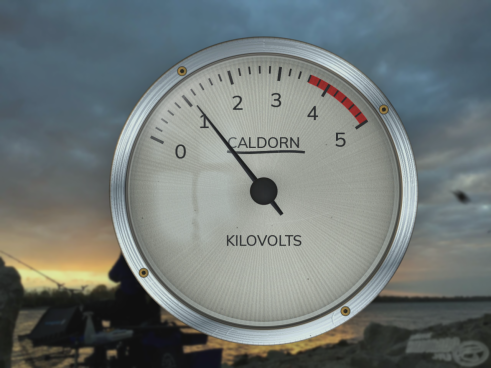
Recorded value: 1.1 kV
